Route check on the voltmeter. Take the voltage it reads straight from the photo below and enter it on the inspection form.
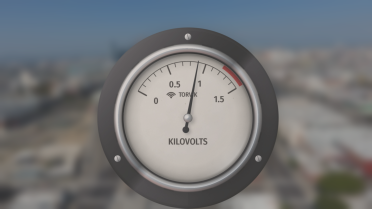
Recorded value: 0.9 kV
